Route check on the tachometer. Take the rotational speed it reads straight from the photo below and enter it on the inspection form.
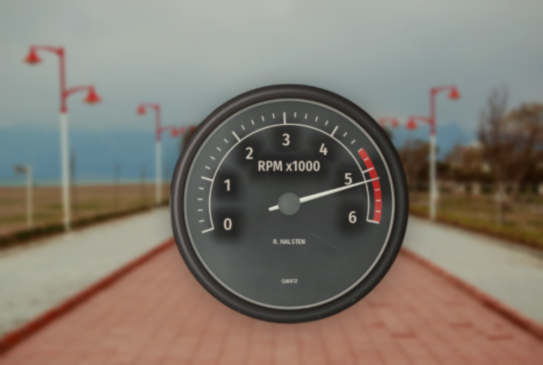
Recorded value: 5200 rpm
